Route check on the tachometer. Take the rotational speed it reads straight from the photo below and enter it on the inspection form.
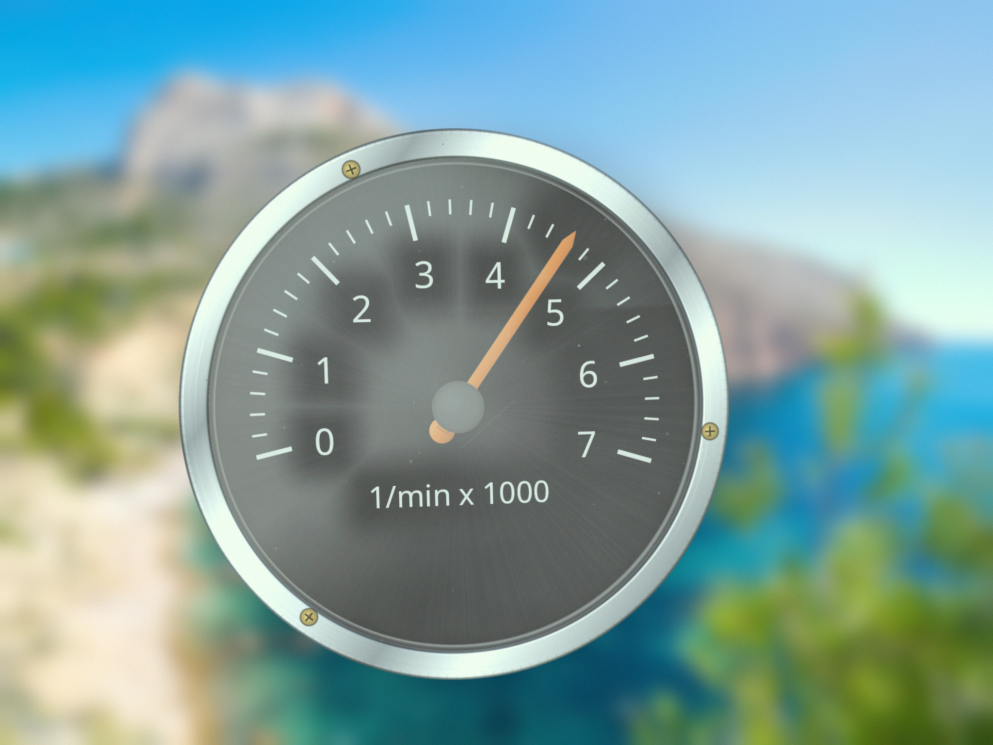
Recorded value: 4600 rpm
